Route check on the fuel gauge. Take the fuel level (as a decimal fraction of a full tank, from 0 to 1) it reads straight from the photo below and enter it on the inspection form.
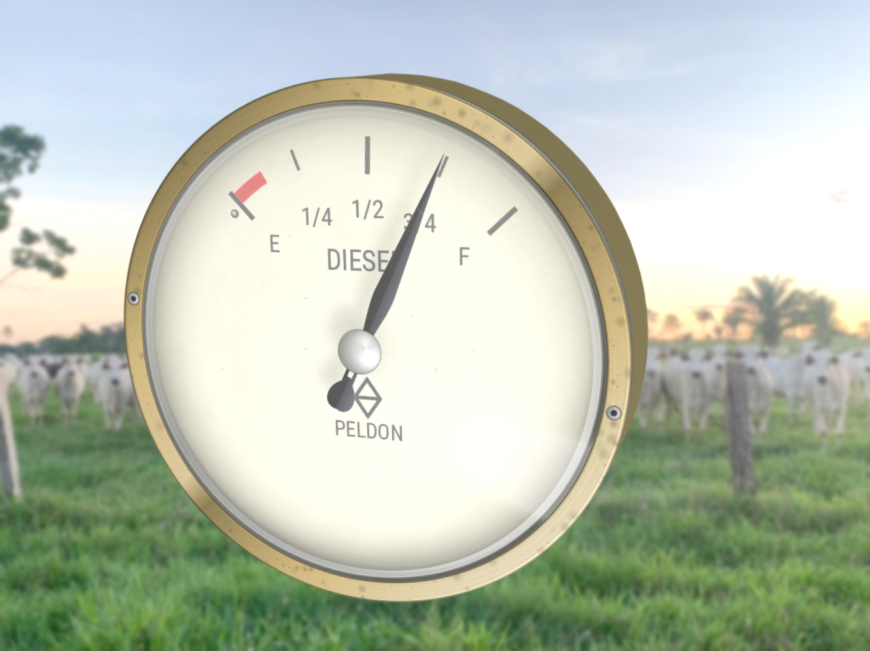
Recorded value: 0.75
